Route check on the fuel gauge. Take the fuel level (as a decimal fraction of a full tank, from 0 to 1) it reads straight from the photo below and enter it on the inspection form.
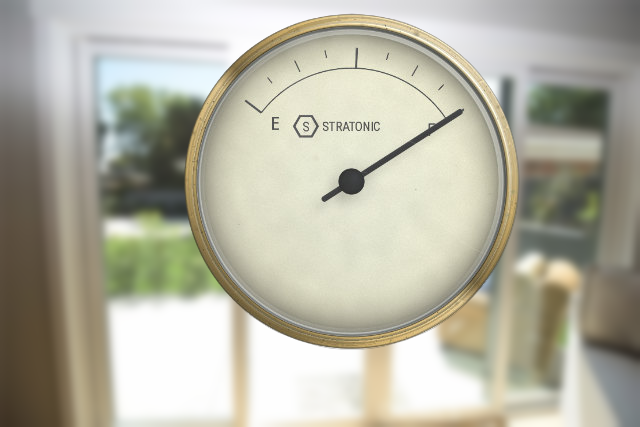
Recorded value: 1
